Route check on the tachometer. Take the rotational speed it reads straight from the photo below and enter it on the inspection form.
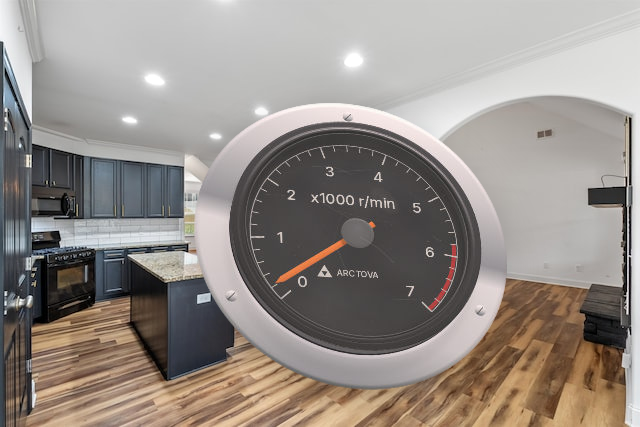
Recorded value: 200 rpm
